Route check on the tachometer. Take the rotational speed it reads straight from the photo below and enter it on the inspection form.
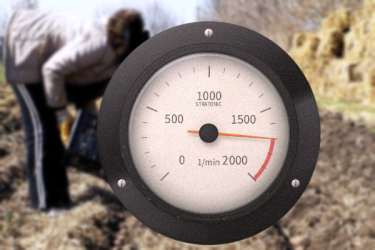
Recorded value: 1700 rpm
